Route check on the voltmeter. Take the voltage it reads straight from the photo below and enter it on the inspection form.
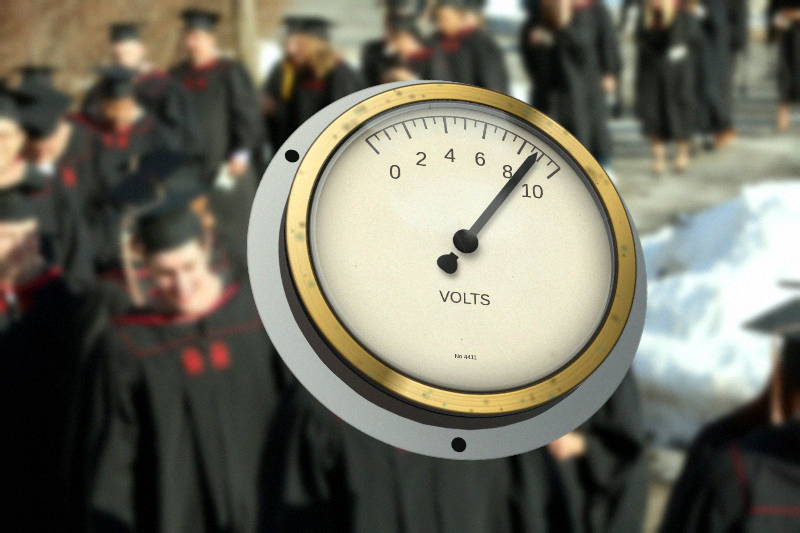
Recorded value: 8.75 V
